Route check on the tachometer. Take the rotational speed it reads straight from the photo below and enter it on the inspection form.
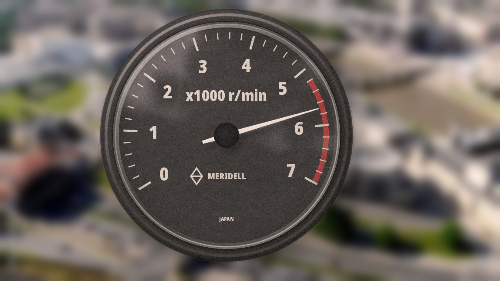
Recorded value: 5700 rpm
